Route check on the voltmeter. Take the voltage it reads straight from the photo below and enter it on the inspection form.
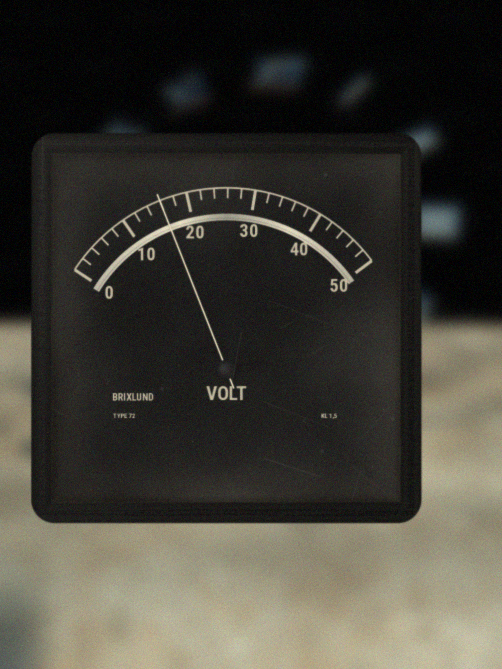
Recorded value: 16 V
